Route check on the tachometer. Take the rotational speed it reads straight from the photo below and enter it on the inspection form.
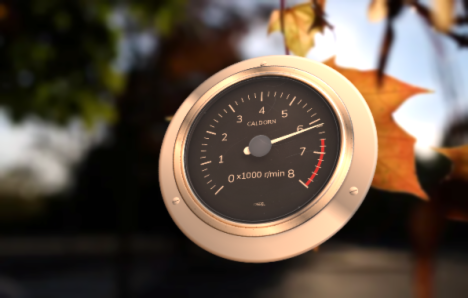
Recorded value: 6200 rpm
